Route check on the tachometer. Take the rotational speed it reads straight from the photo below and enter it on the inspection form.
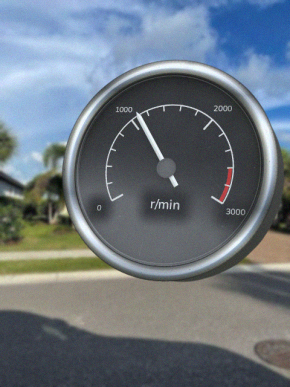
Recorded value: 1100 rpm
